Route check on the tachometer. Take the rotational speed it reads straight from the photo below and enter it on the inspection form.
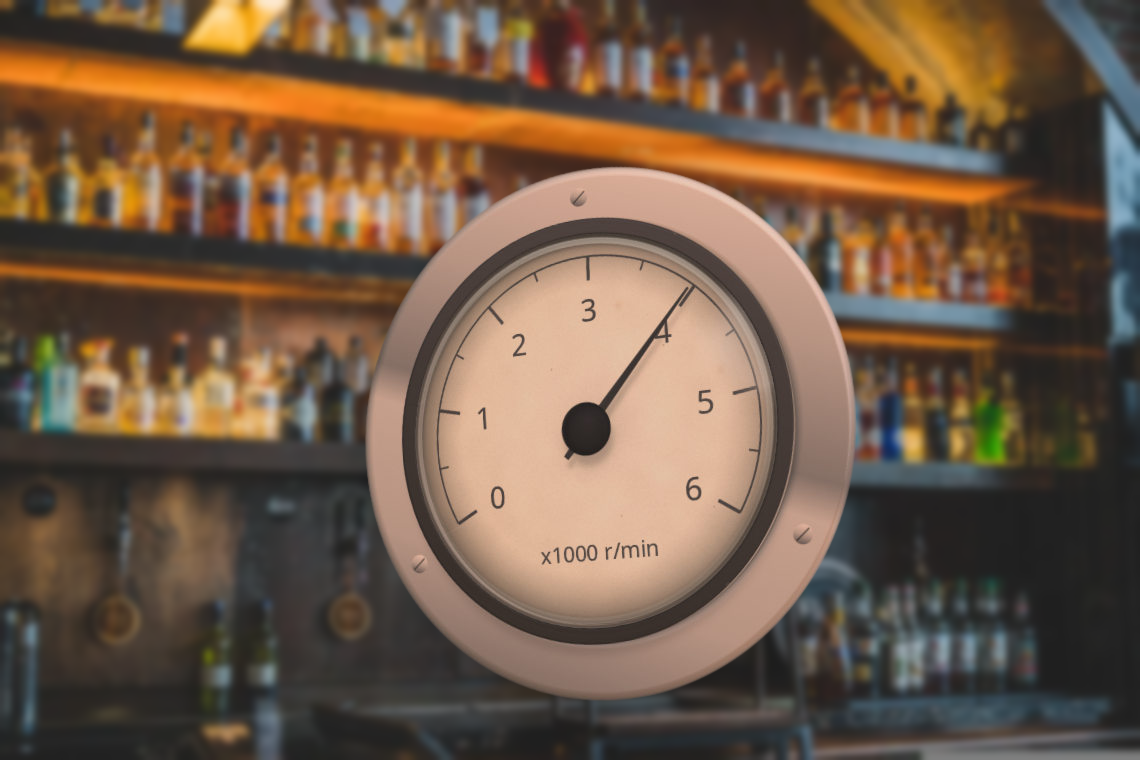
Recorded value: 4000 rpm
